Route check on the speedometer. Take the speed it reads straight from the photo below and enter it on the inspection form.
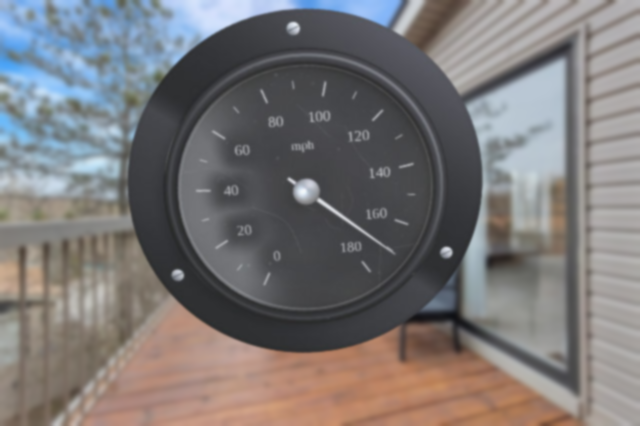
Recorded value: 170 mph
